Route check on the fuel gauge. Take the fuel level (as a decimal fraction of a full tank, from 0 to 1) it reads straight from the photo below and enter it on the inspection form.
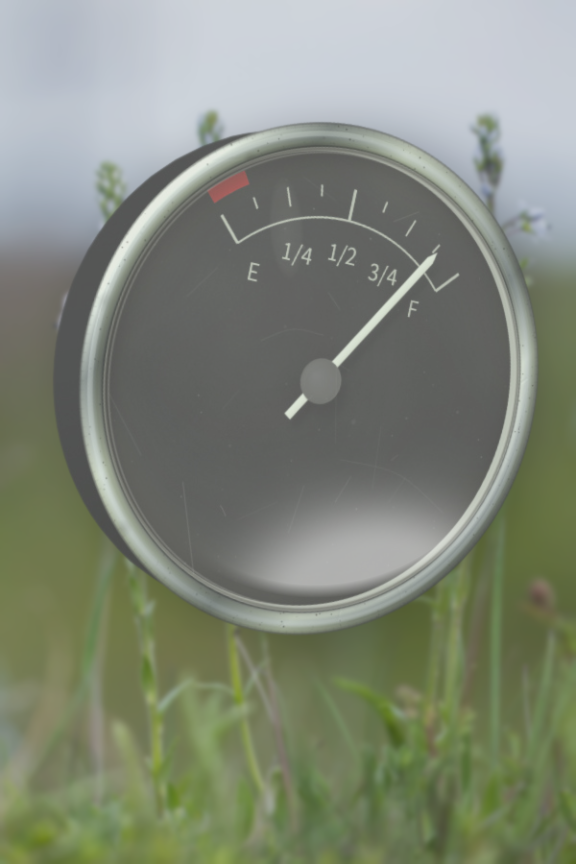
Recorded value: 0.875
